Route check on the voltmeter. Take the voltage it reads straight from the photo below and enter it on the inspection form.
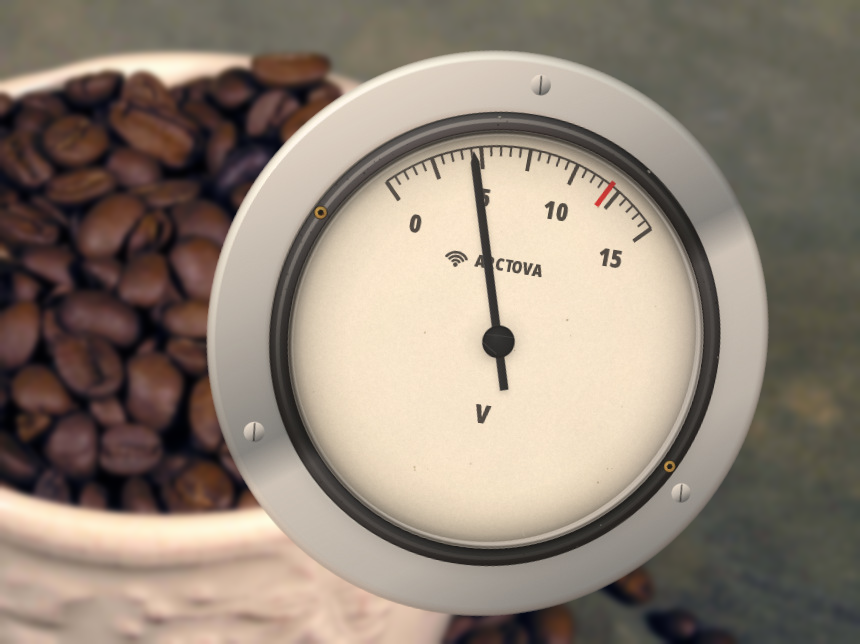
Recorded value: 4.5 V
